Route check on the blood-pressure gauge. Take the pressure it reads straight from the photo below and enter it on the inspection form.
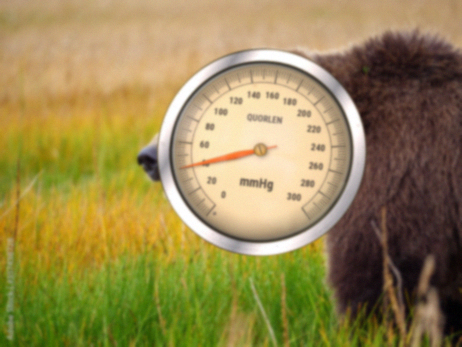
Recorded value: 40 mmHg
